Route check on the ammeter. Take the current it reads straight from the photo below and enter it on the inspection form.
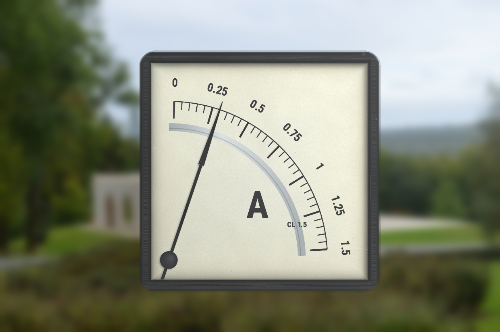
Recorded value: 0.3 A
